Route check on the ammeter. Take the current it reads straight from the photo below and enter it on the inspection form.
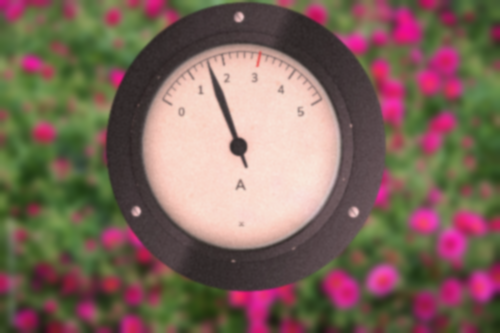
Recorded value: 1.6 A
